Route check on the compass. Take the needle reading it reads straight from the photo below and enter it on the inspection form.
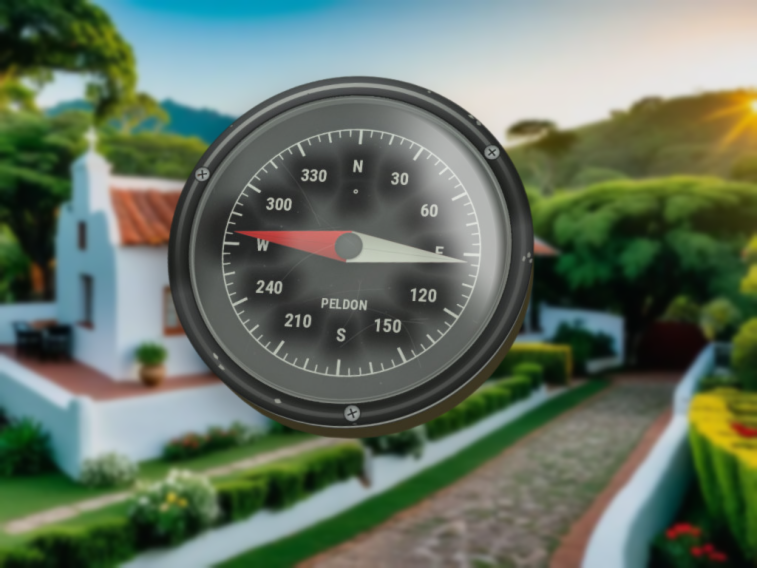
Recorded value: 275 °
